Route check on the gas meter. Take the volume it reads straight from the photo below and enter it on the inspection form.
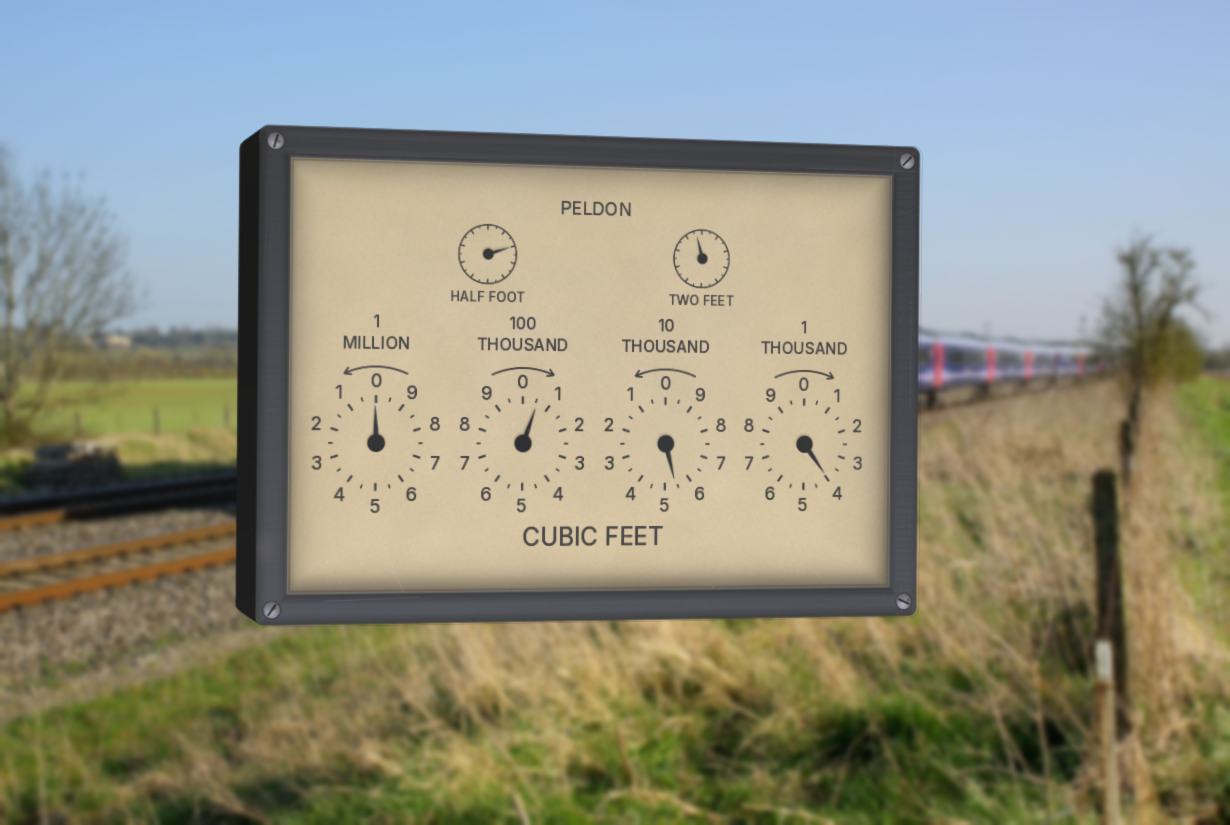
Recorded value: 5400 ft³
